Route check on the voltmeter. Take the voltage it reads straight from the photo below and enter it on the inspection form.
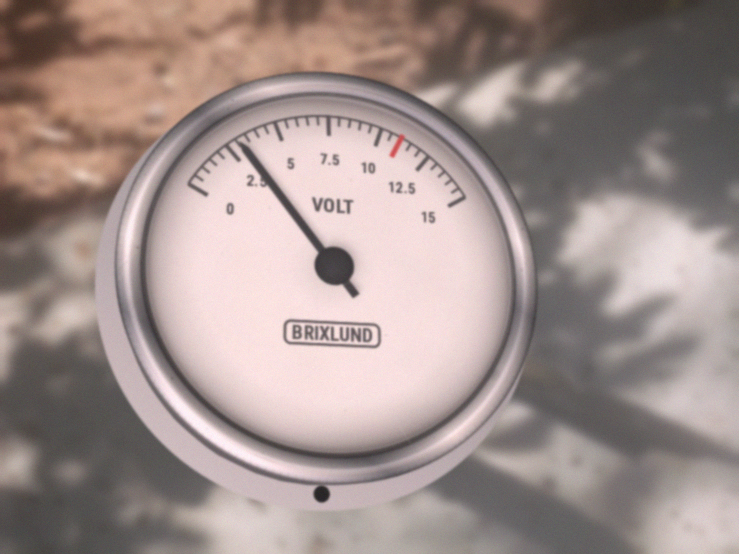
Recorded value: 3 V
